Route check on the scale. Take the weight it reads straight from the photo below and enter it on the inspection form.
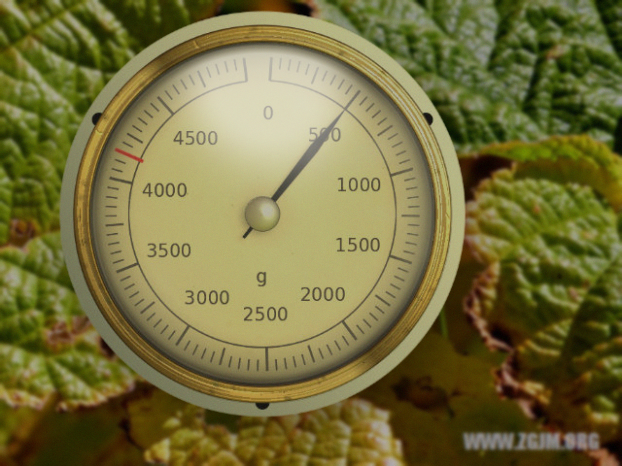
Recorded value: 500 g
